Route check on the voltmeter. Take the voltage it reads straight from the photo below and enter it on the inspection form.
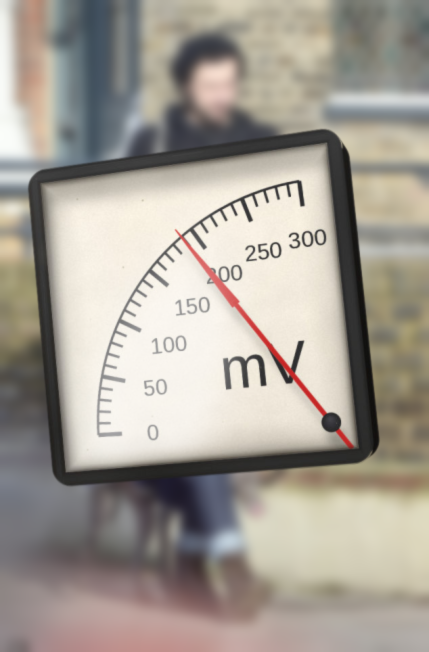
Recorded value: 190 mV
